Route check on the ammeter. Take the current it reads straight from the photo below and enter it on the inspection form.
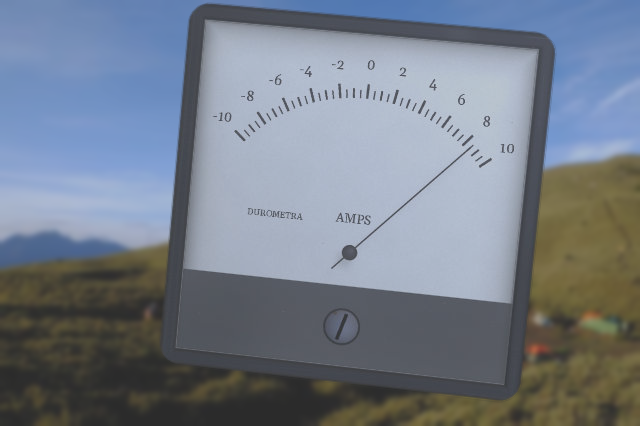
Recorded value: 8.5 A
